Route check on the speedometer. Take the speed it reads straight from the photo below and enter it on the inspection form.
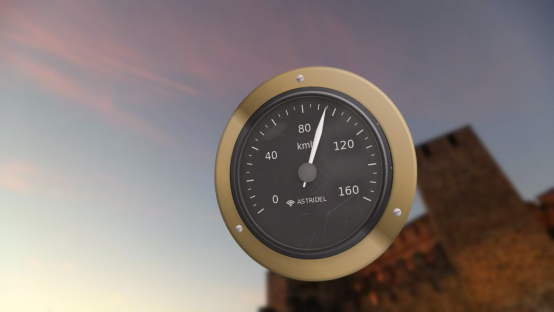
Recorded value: 95 km/h
